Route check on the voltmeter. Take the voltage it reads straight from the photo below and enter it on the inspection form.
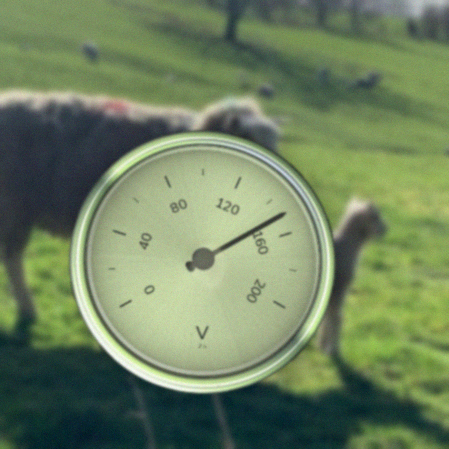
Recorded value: 150 V
